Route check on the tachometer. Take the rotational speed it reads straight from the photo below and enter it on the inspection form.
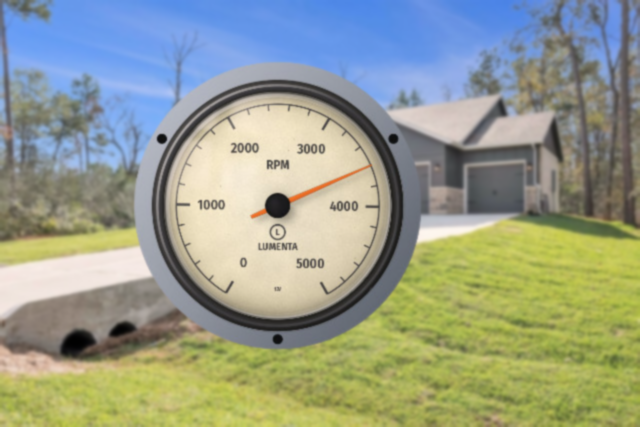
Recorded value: 3600 rpm
